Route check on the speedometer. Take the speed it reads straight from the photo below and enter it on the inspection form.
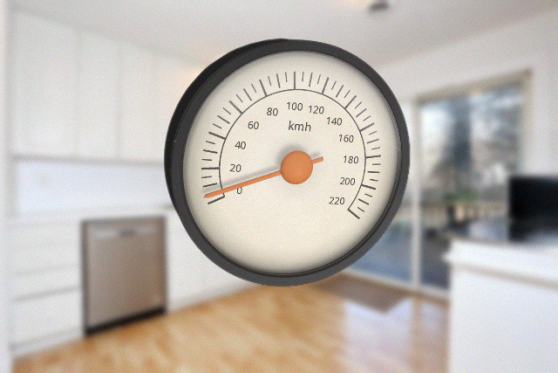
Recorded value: 5 km/h
